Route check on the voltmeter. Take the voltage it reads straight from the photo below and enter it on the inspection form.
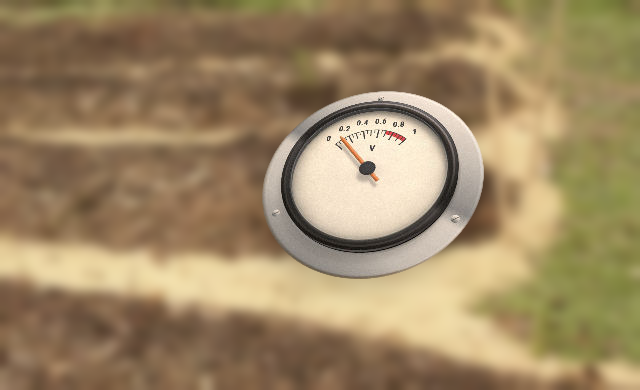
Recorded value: 0.1 V
